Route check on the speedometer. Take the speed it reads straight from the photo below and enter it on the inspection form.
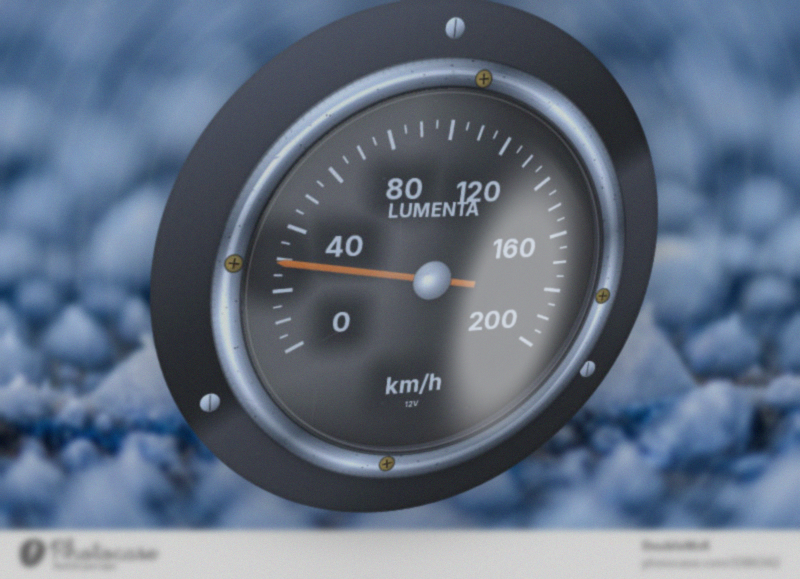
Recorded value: 30 km/h
